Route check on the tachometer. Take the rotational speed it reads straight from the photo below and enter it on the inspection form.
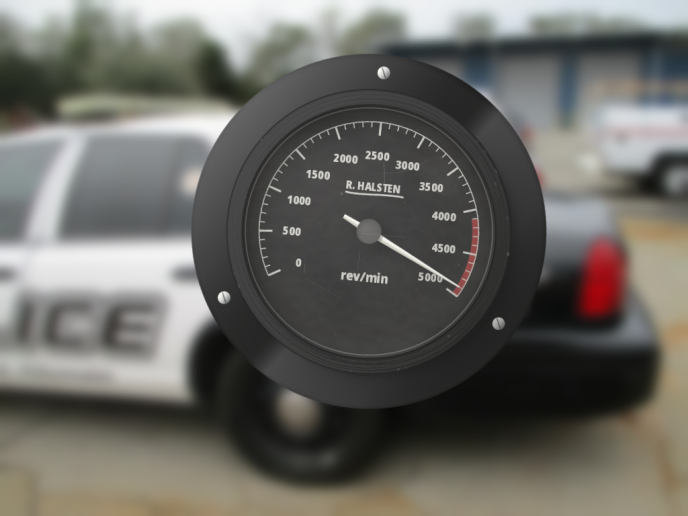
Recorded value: 4900 rpm
